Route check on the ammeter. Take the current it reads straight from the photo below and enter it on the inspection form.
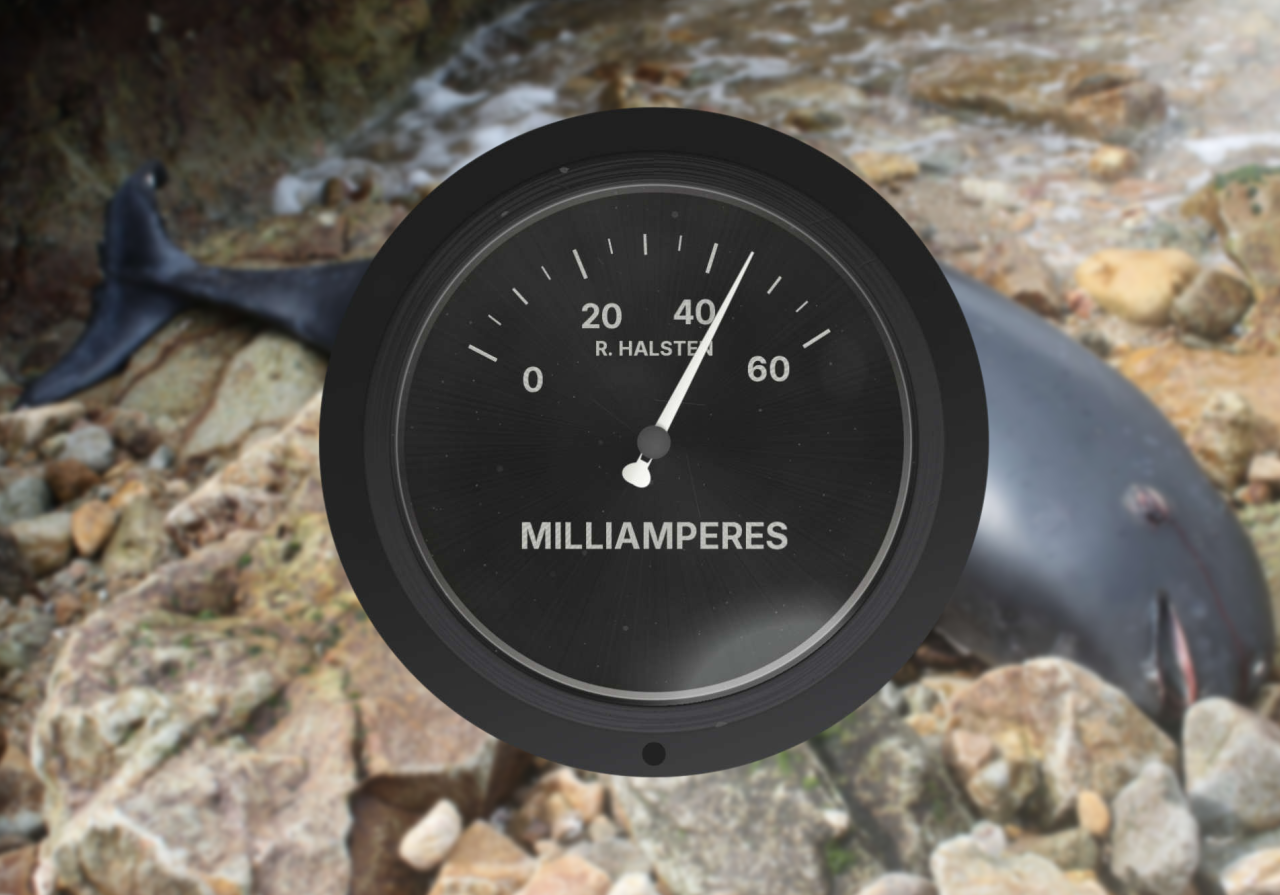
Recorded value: 45 mA
